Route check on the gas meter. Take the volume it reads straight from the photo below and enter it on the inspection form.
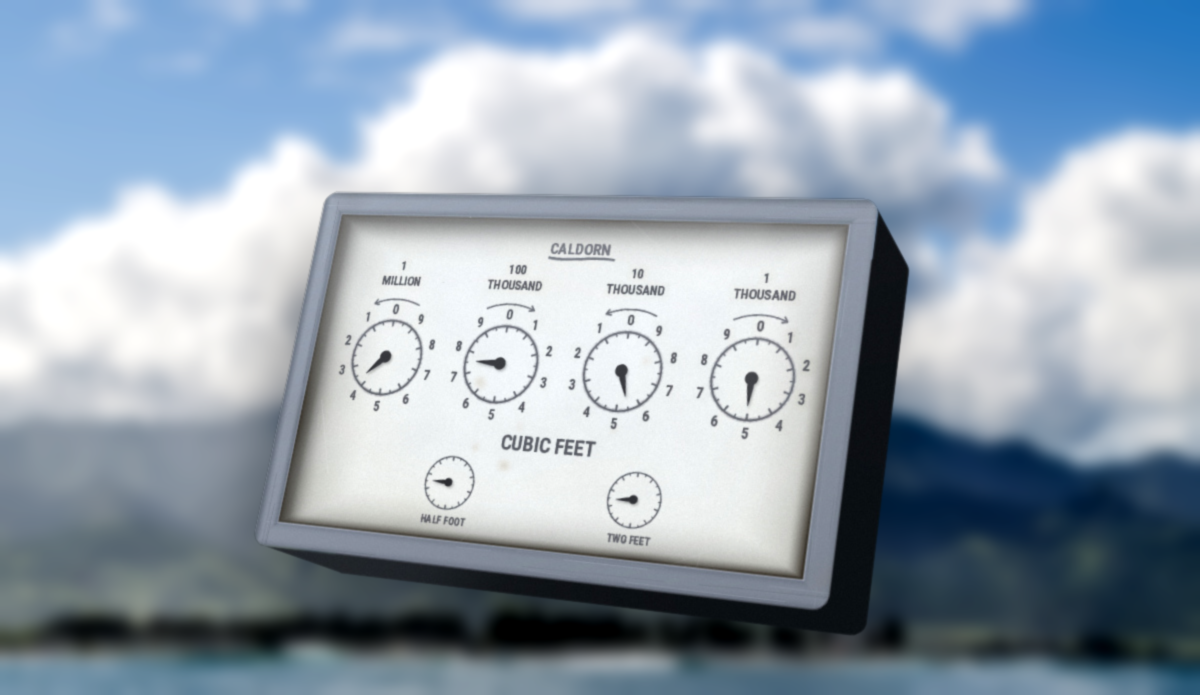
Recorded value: 375500 ft³
